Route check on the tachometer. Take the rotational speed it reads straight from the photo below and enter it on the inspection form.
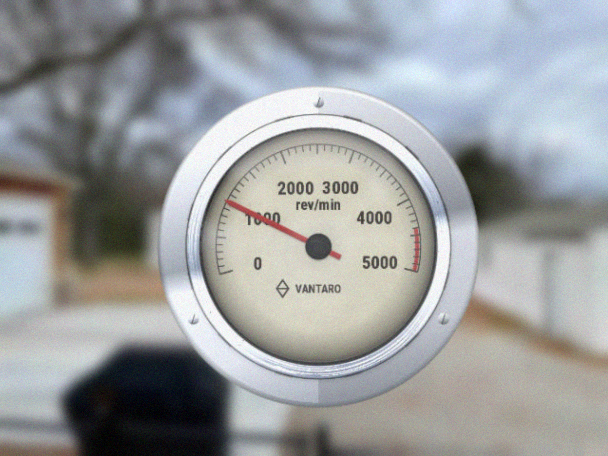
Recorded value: 1000 rpm
